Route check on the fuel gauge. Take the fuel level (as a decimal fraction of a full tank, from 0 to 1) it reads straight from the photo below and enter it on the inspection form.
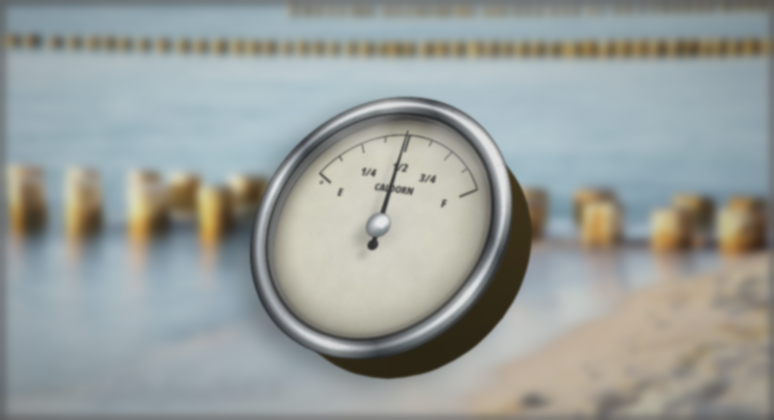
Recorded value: 0.5
